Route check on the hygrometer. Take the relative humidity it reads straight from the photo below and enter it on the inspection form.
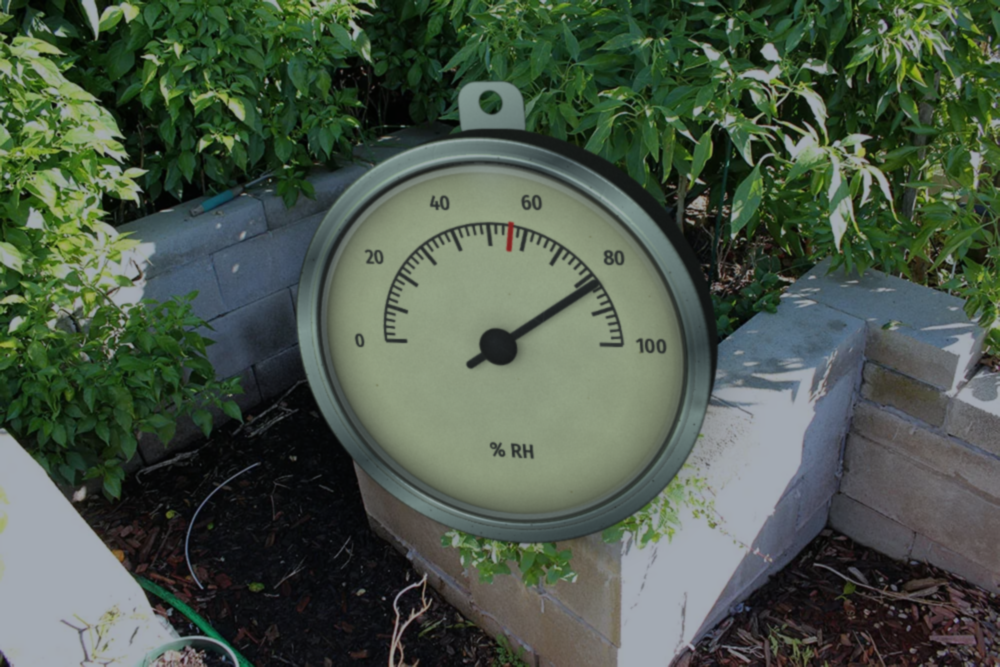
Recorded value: 82 %
